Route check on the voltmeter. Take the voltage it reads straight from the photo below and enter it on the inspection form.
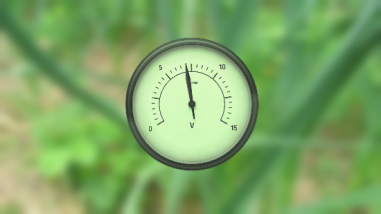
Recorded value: 7 V
